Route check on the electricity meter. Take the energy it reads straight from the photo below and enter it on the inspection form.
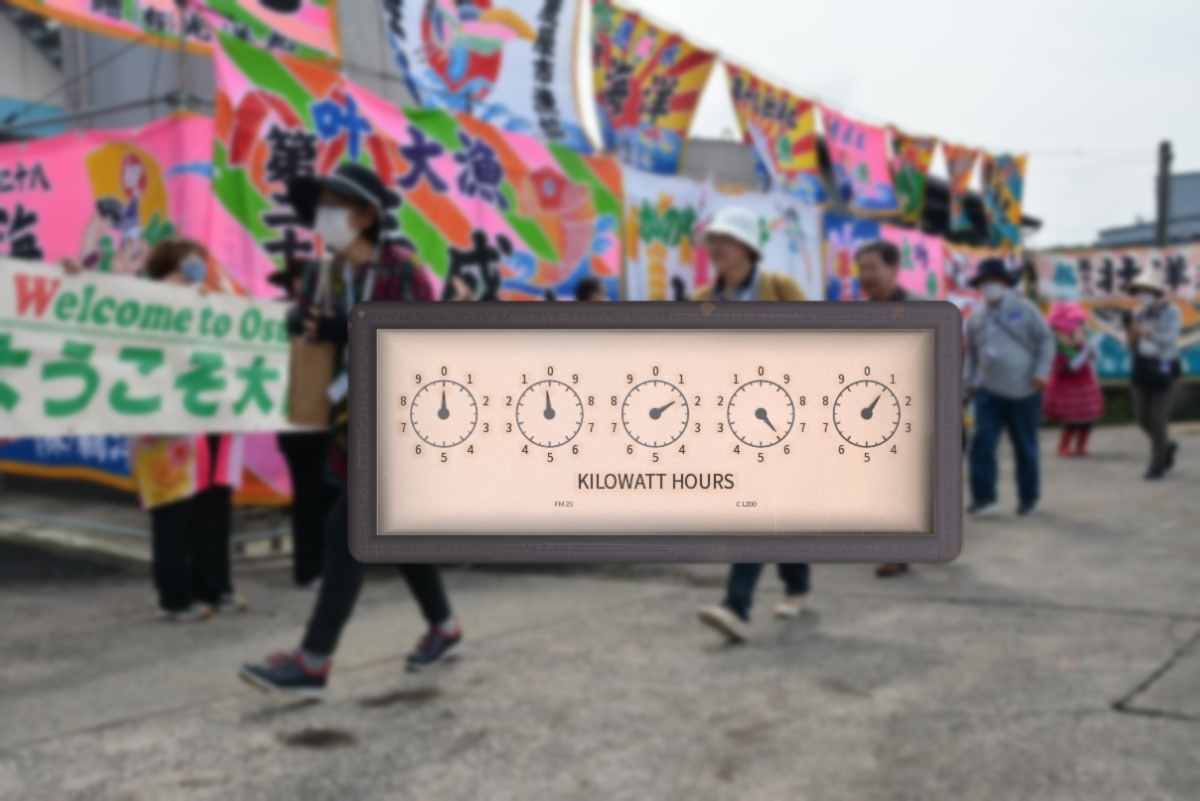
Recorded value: 161 kWh
